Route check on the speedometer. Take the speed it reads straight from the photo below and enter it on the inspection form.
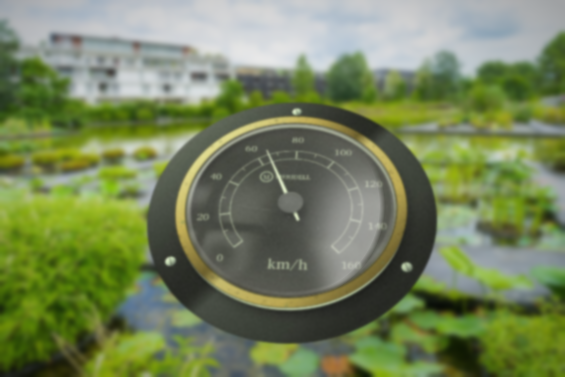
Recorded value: 65 km/h
